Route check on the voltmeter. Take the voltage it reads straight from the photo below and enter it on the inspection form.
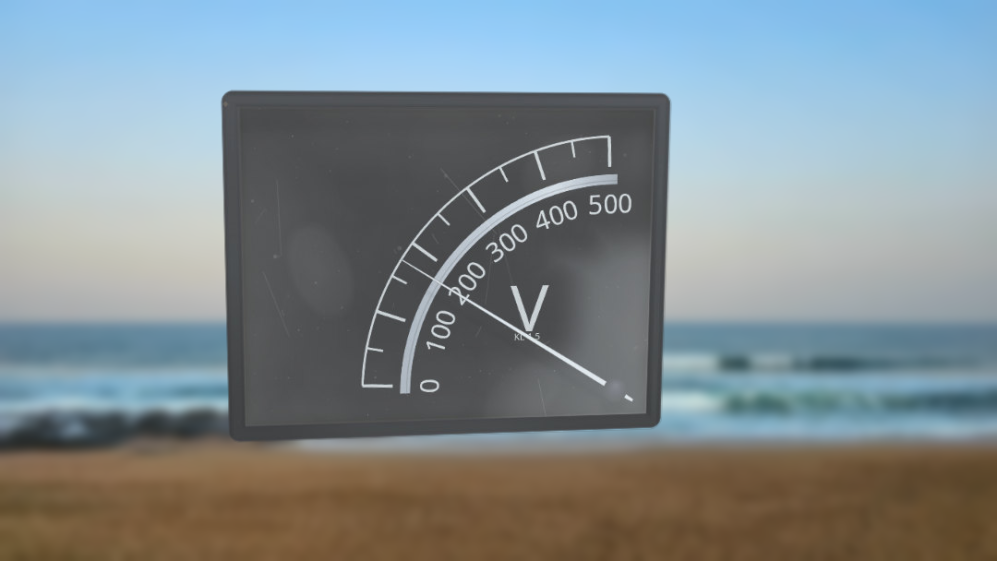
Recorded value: 175 V
